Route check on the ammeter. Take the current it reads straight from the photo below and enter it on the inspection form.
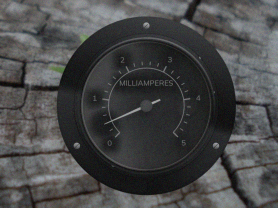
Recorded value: 0.4 mA
